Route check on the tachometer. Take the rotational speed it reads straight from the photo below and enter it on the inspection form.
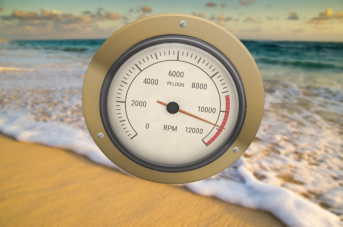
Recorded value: 10800 rpm
